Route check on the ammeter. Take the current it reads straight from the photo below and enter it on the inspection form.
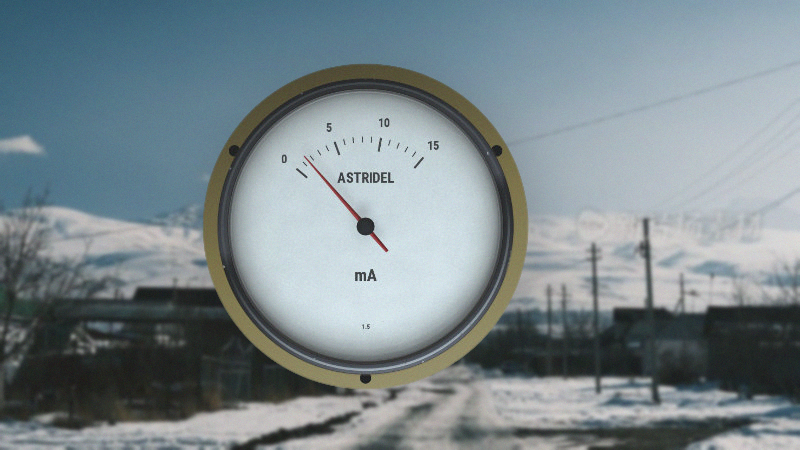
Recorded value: 1.5 mA
